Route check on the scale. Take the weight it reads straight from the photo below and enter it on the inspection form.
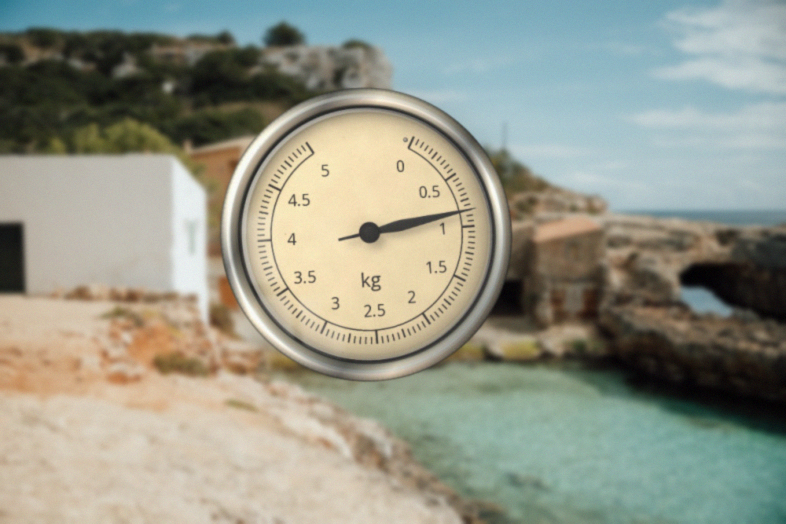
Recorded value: 0.85 kg
